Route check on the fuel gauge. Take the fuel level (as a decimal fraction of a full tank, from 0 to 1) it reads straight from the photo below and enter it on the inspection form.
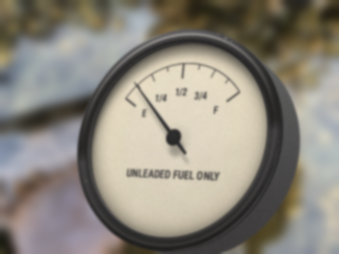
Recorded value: 0.125
